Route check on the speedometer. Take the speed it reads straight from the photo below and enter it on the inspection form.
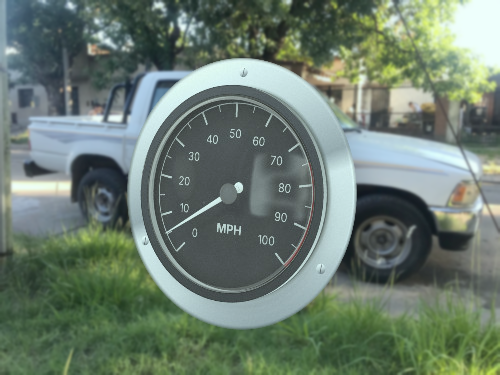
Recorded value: 5 mph
